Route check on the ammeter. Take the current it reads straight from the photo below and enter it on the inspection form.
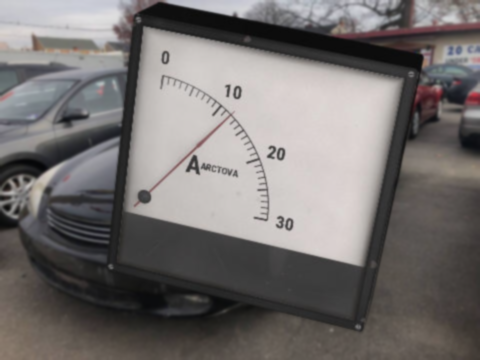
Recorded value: 12 A
